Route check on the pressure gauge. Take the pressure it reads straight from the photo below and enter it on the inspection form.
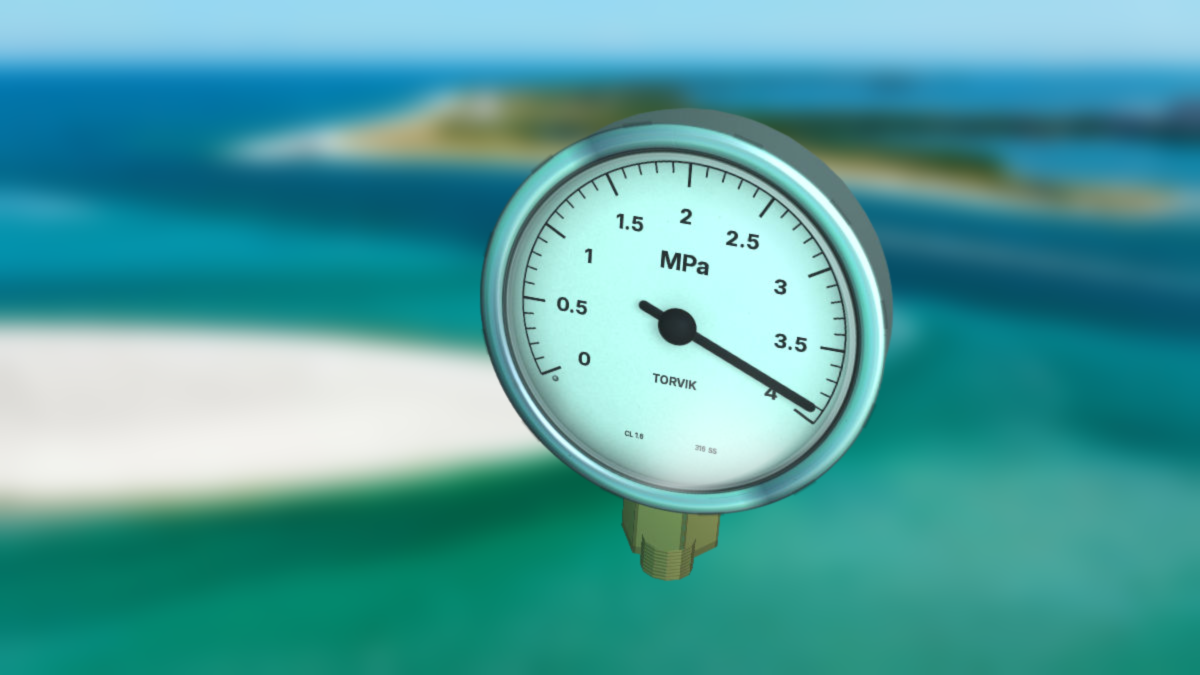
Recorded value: 3.9 MPa
